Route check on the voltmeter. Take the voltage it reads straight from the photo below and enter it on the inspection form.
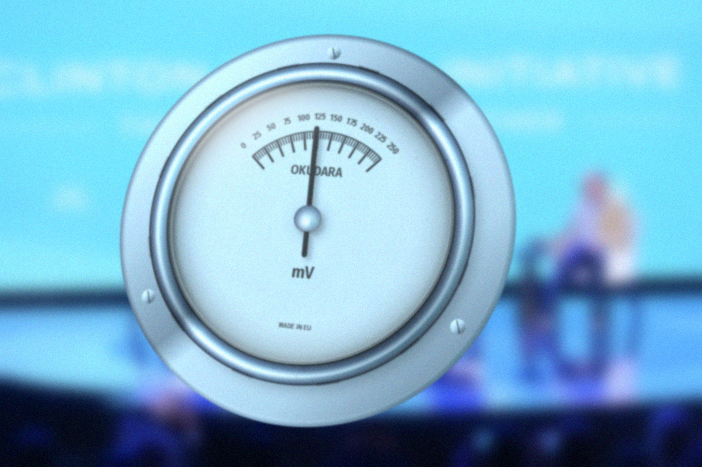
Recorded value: 125 mV
